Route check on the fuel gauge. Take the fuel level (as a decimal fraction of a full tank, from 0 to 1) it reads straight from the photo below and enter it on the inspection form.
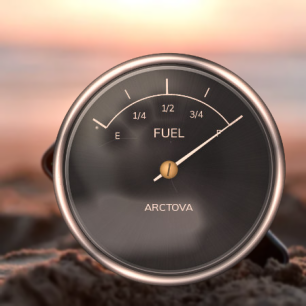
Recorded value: 1
